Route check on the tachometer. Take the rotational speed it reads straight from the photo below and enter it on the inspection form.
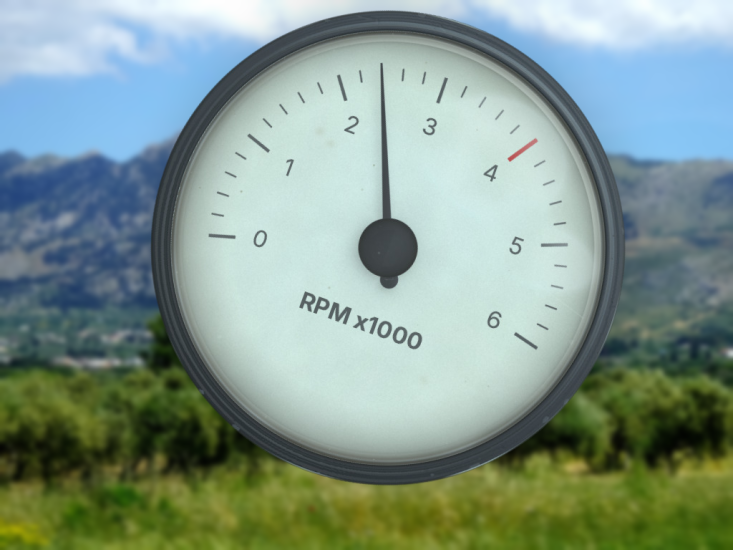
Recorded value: 2400 rpm
